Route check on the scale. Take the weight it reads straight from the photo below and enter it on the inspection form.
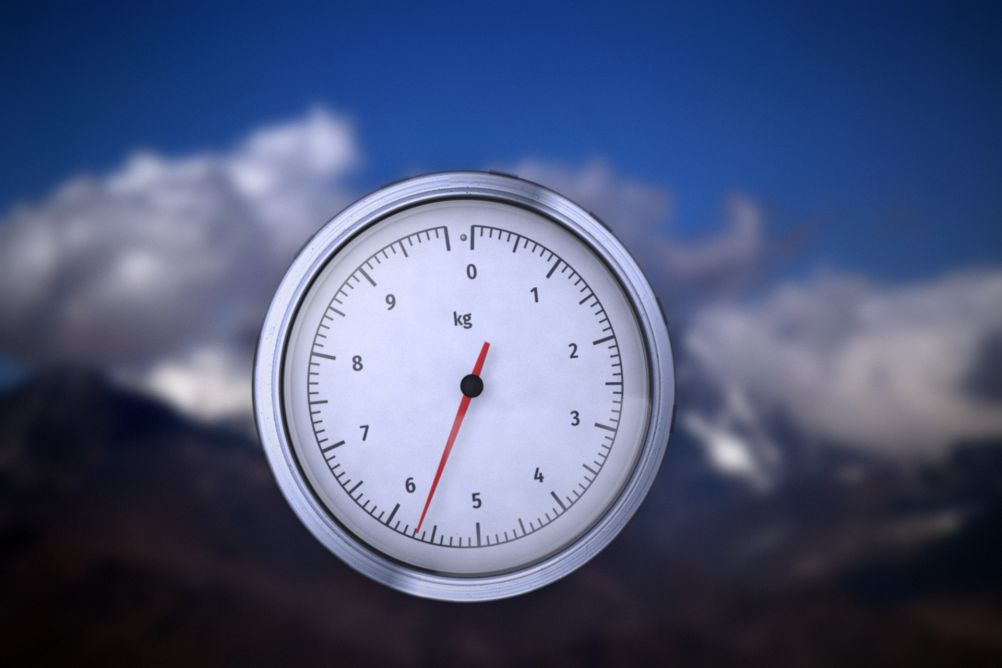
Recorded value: 5.7 kg
